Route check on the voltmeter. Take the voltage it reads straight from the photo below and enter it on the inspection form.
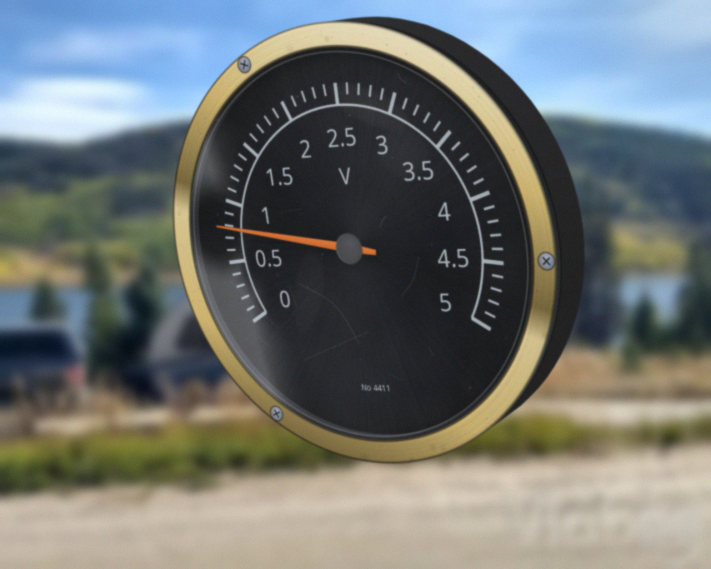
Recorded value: 0.8 V
